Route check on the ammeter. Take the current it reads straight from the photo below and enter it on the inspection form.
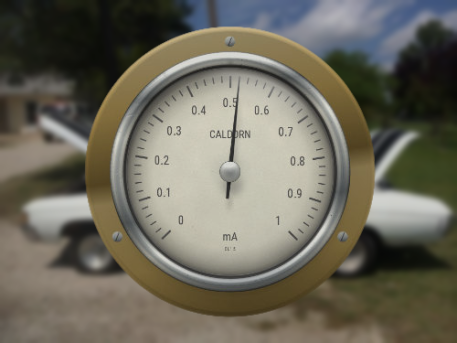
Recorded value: 0.52 mA
